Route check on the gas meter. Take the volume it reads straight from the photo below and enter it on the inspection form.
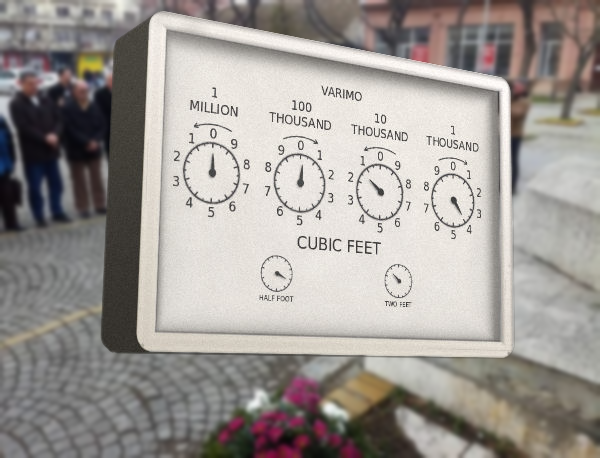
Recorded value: 1400 ft³
